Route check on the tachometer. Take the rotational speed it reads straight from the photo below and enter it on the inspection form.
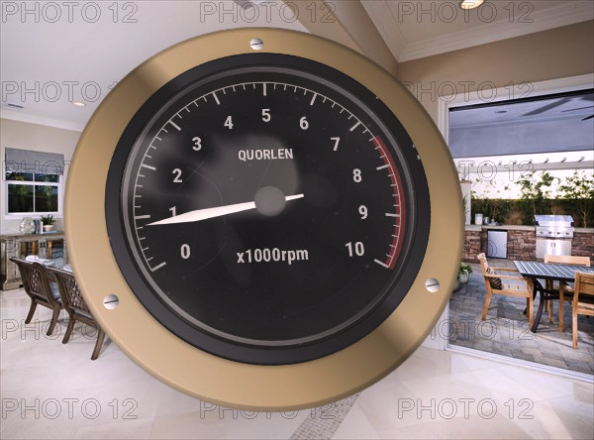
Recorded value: 800 rpm
